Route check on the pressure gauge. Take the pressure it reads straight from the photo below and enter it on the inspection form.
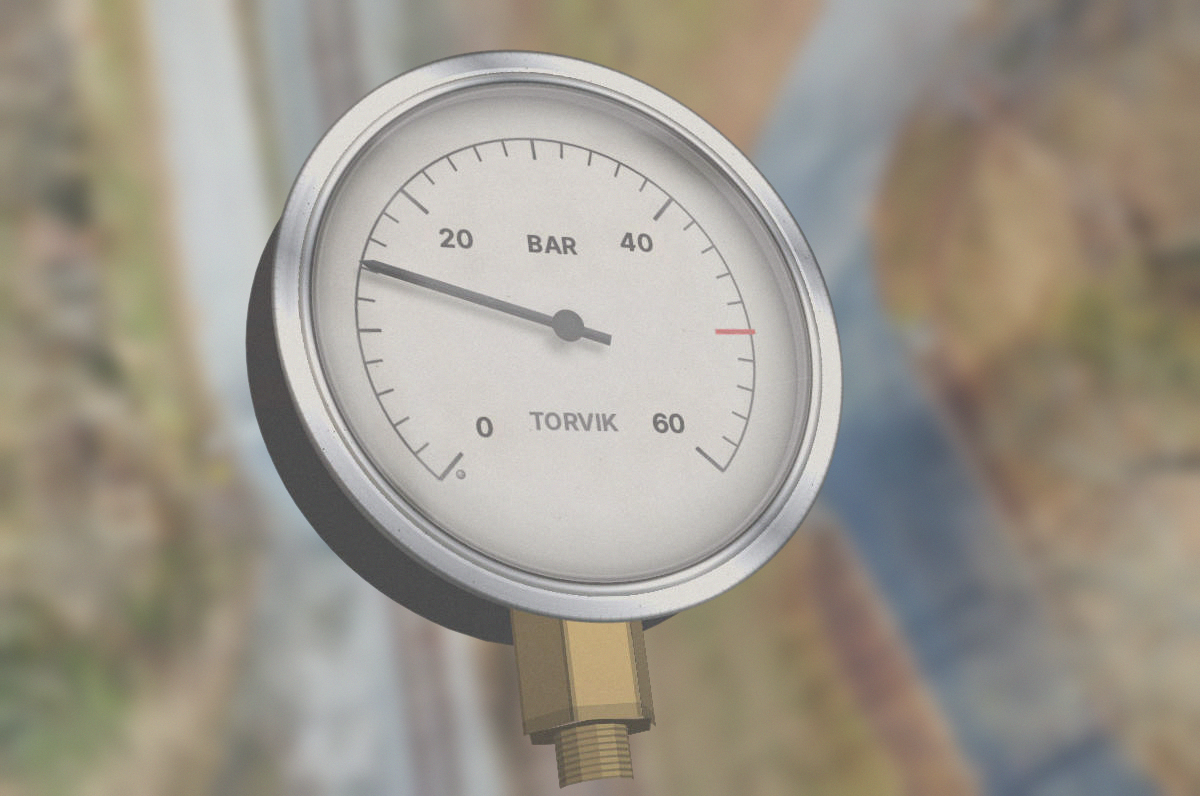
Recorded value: 14 bar
